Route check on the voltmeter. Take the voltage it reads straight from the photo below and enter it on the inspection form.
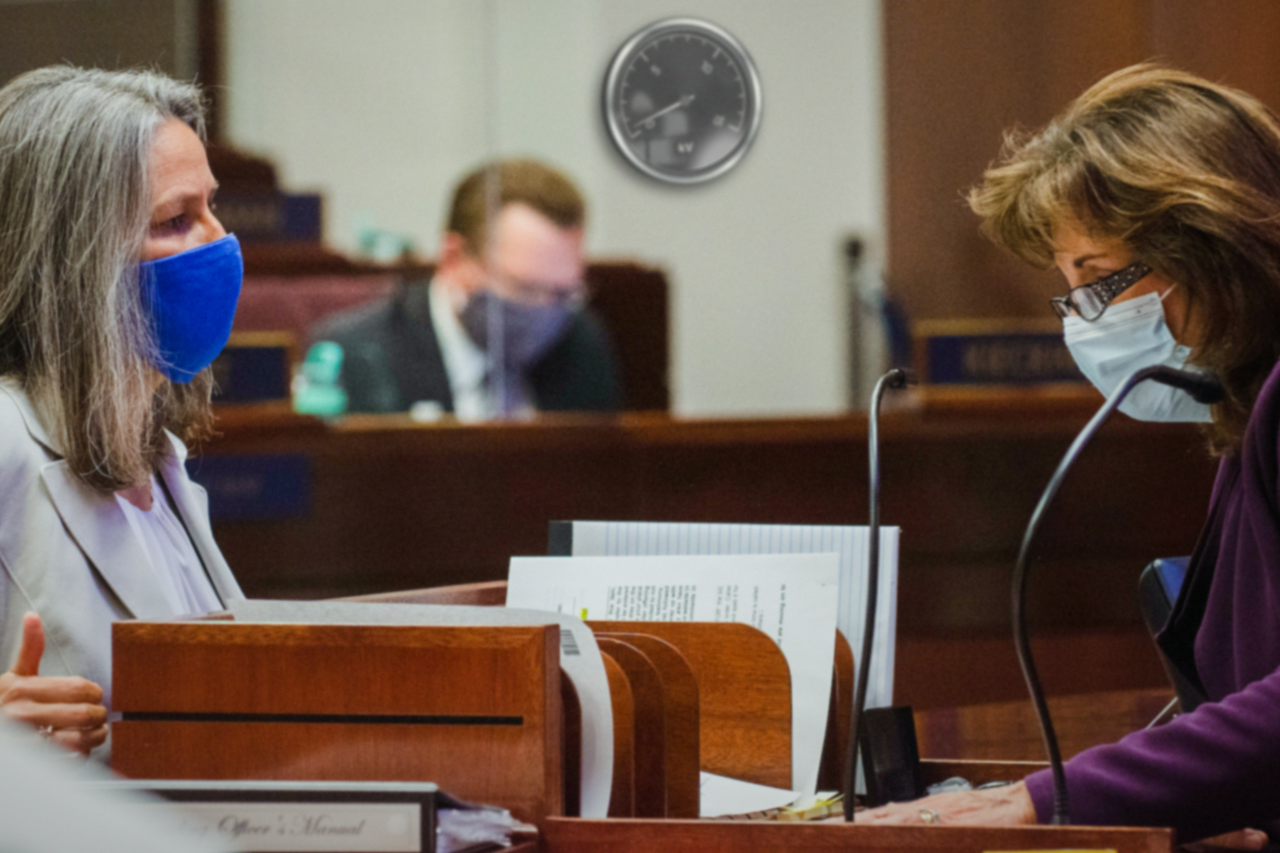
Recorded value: 0.5 kV
